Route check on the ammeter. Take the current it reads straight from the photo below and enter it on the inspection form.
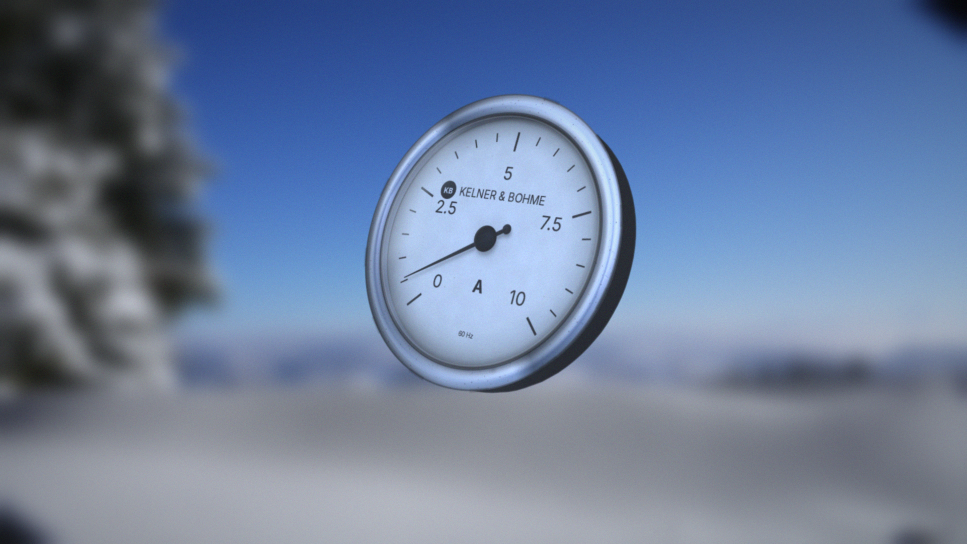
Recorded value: 0.5 A
